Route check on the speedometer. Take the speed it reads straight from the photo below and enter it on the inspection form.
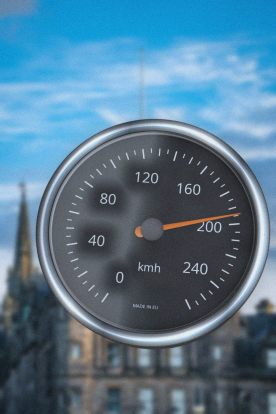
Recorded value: 195 km/h
